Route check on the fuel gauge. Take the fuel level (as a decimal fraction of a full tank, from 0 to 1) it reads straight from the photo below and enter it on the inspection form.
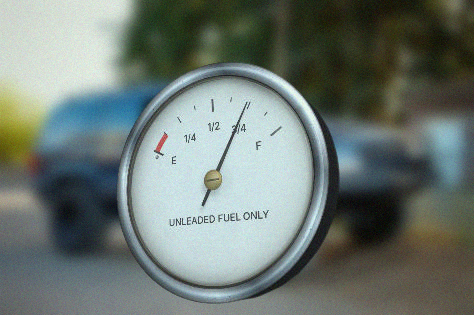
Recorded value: 0.75
